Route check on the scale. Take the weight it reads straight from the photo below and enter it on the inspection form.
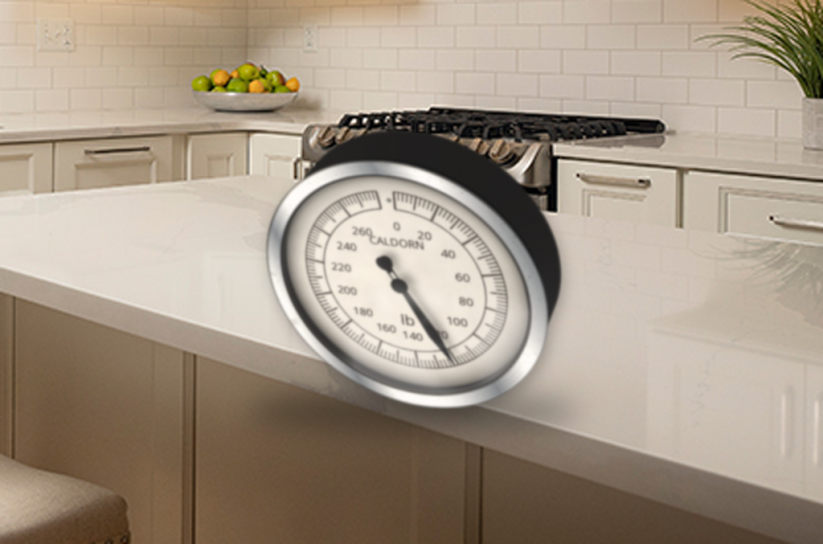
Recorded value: 120 lb
